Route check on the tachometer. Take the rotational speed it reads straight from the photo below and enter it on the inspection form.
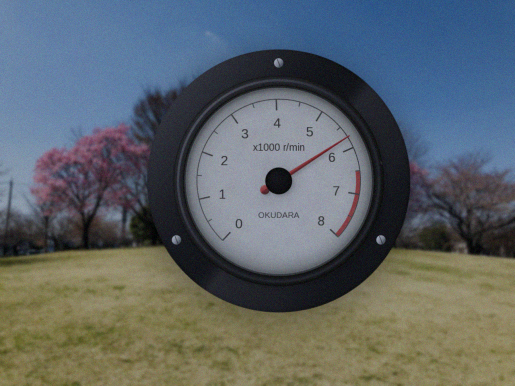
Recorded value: 5750 rpm
